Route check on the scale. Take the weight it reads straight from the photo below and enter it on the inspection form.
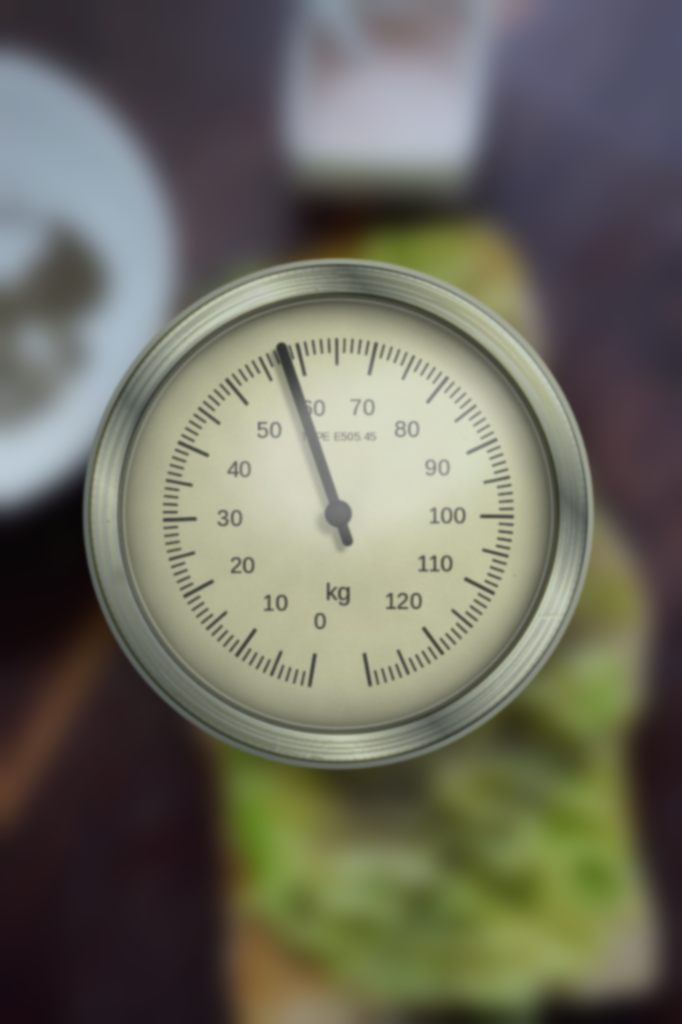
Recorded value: 58 kg
